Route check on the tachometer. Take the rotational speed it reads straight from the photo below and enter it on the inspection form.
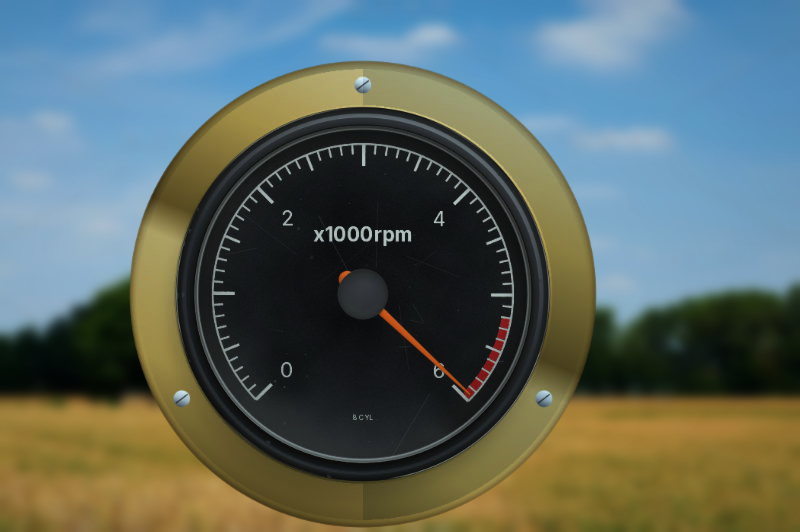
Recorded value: 5950 rpm
